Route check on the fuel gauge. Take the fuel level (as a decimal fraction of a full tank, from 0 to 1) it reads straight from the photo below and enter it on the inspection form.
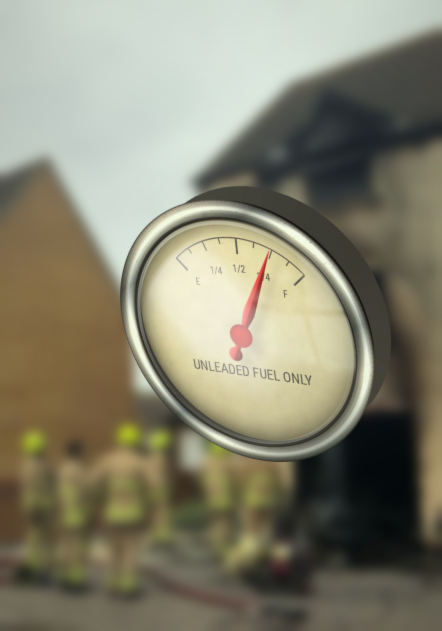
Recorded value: 0.75
